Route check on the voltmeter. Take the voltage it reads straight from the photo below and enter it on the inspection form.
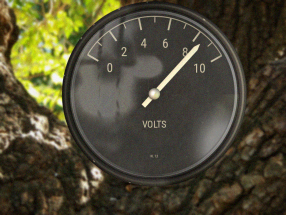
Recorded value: 8.5 V
